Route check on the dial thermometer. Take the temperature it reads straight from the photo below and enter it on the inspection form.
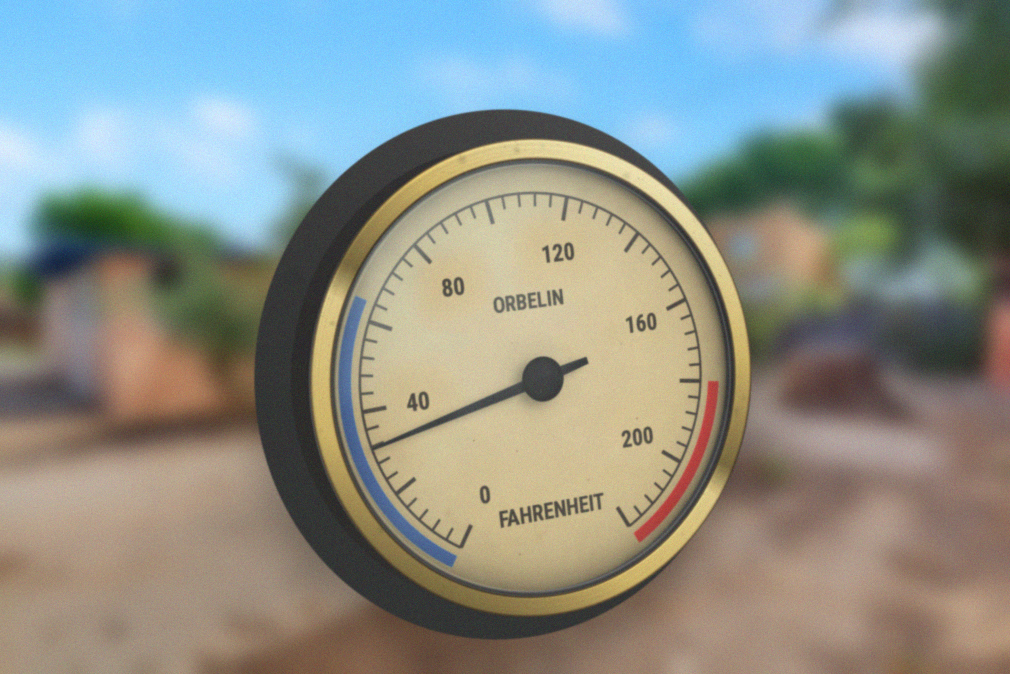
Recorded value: 32 °F
